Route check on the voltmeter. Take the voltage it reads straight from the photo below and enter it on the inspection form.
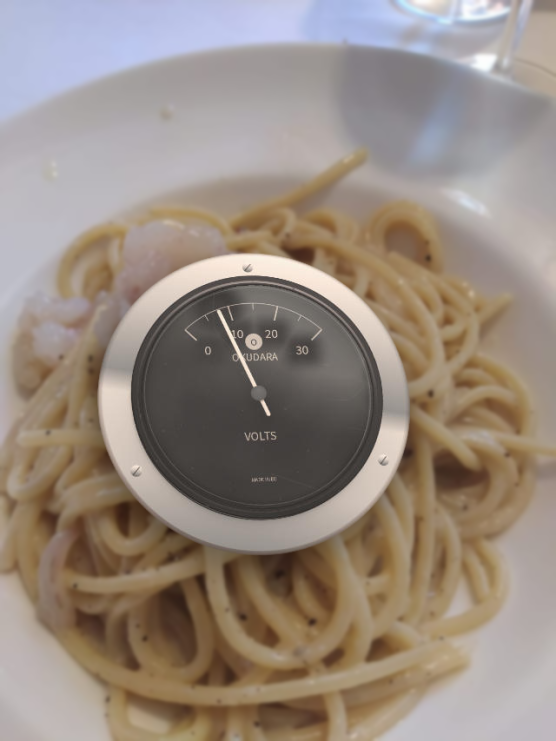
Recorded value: 7.5 V
